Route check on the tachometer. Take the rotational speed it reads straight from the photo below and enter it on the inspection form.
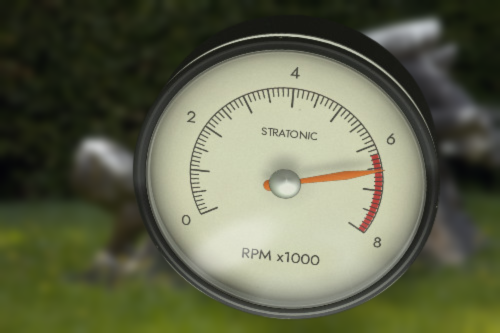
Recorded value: 6500 rpm
